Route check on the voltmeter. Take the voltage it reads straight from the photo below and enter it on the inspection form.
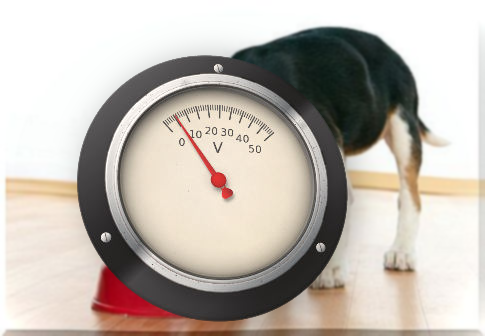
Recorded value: 5 V
